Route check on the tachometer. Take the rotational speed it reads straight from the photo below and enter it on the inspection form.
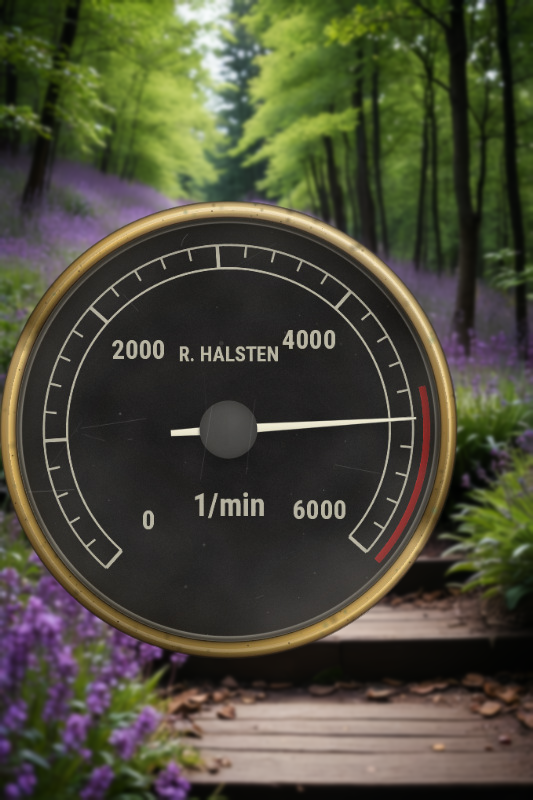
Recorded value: 5000 rpm
